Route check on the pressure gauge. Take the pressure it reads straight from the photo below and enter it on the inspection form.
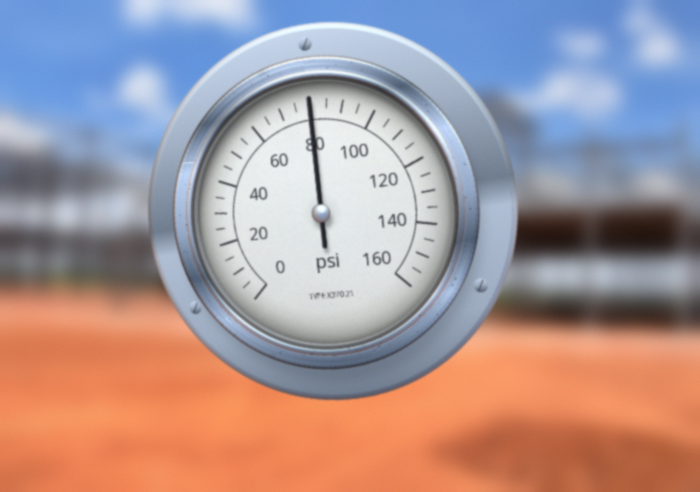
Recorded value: 80 psi
